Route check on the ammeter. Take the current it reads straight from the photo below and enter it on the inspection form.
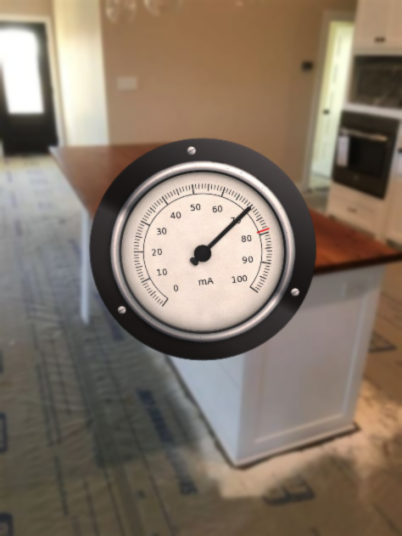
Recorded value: 70 mA
